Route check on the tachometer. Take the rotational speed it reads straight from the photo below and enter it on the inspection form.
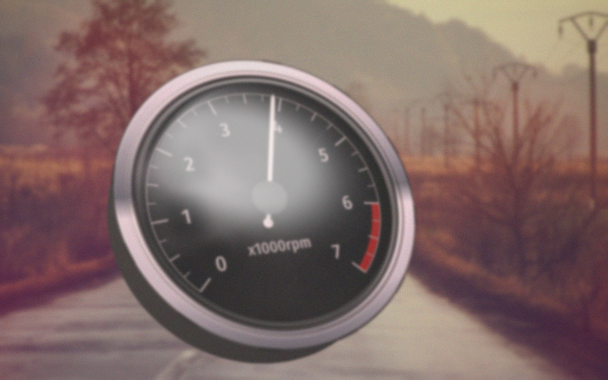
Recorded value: 3875 rpm
